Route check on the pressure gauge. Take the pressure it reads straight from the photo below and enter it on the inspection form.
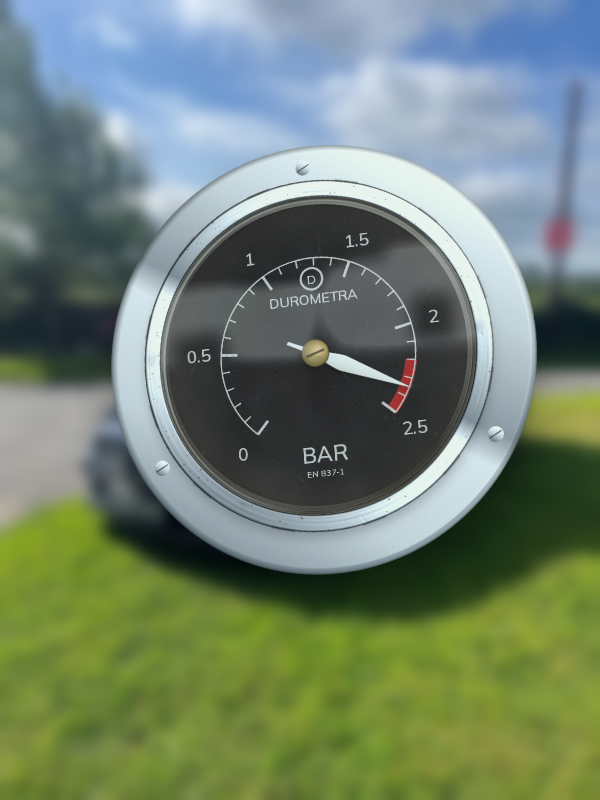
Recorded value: 2.35 bar
